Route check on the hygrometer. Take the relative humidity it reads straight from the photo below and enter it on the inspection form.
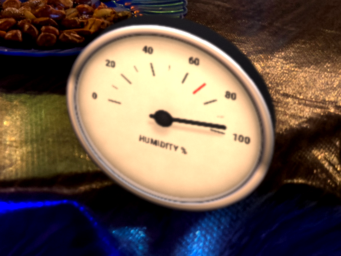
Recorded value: 95 %
